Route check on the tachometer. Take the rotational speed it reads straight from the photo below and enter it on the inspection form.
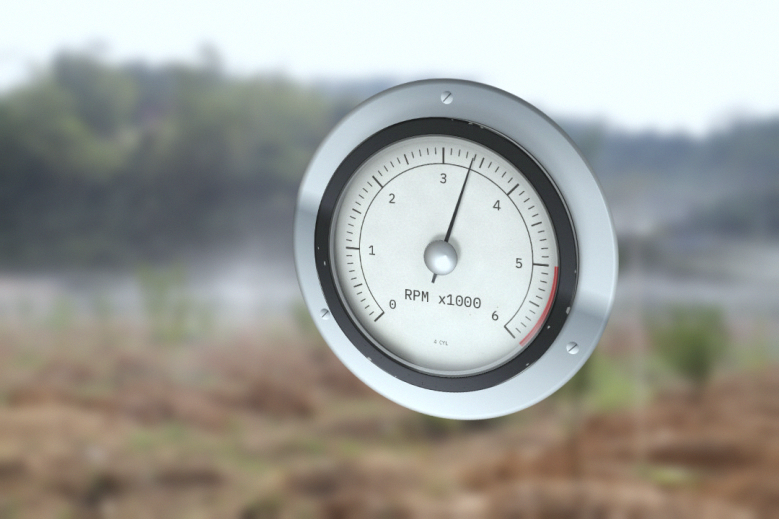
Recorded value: 3400 rpm
